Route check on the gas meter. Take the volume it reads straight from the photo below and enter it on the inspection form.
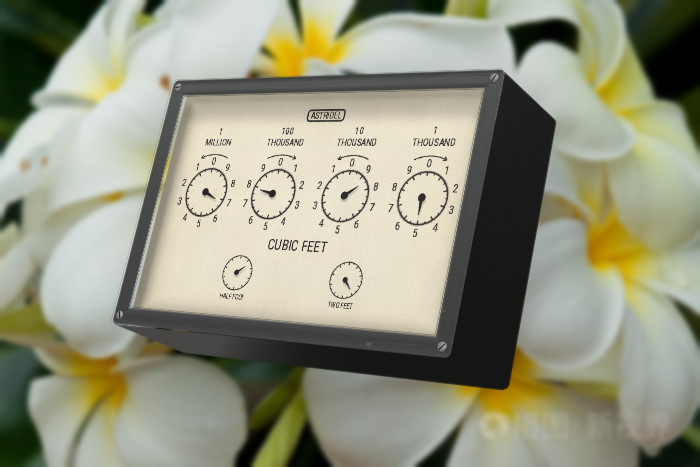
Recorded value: 678500 ft³
